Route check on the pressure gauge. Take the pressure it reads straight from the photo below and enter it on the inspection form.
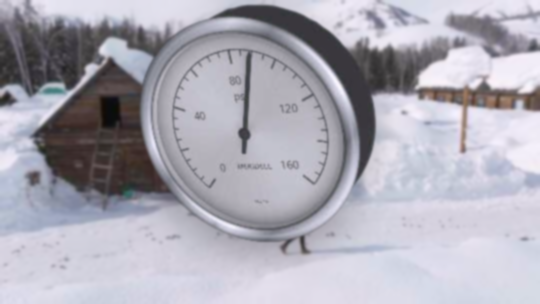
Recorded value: 90 psi
